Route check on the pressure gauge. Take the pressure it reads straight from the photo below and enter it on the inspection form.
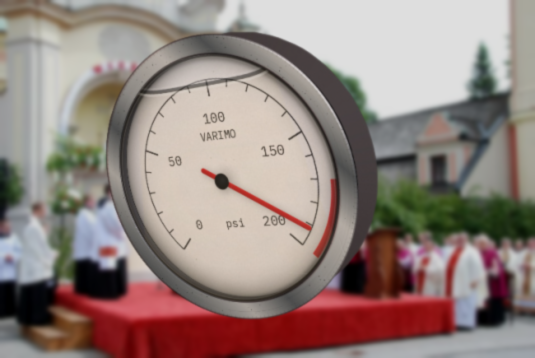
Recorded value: 190 psi
